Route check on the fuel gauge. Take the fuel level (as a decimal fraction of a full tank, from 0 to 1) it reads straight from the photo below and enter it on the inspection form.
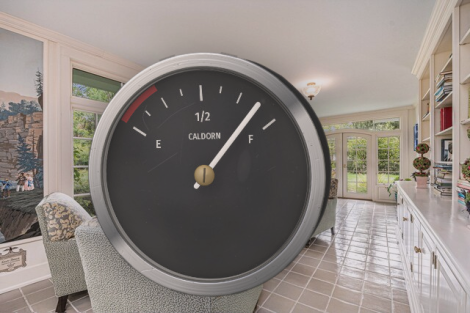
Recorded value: 0.875
